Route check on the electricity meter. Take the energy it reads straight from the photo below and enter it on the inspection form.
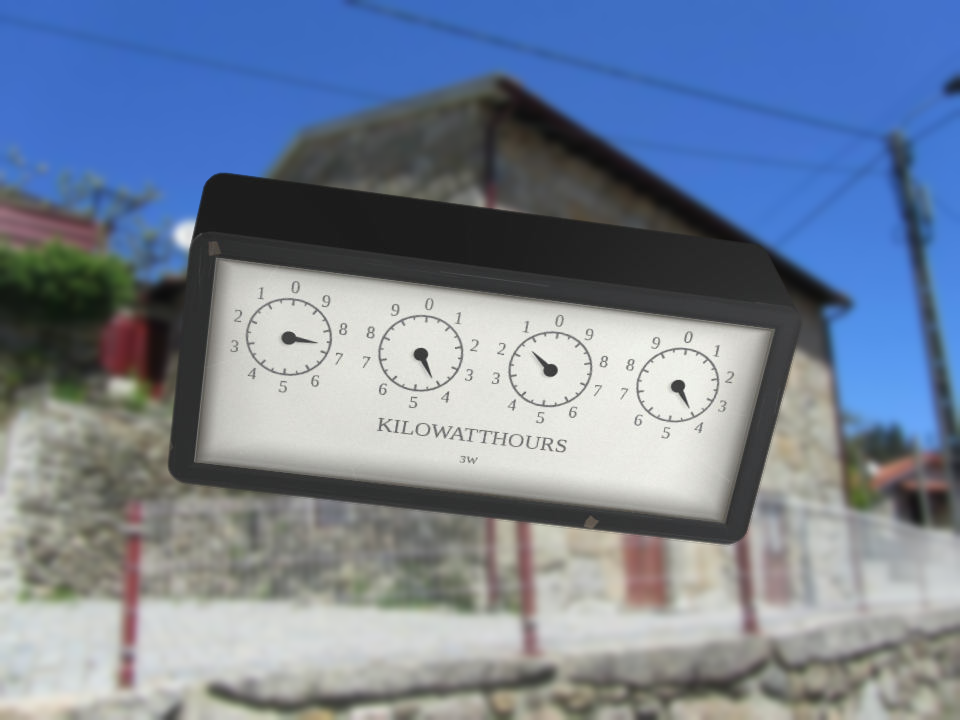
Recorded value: 7414 kWh
